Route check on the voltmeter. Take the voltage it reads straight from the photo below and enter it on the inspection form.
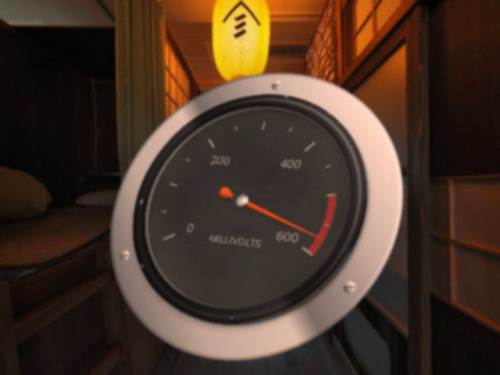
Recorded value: 575 mV
